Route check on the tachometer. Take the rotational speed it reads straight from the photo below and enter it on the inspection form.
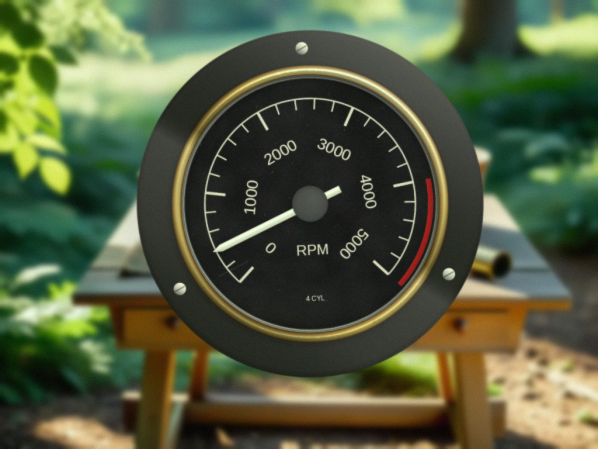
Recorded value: 400 rpm
